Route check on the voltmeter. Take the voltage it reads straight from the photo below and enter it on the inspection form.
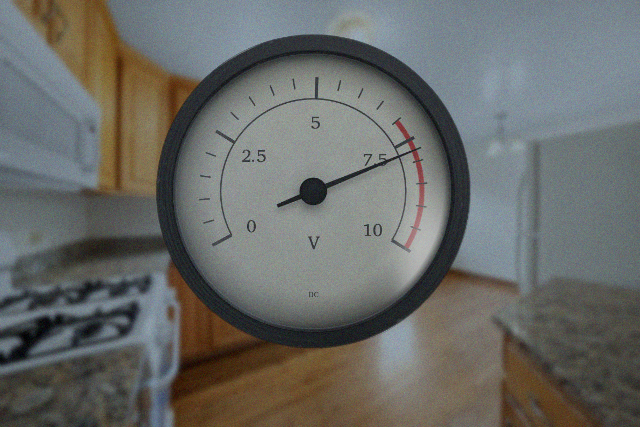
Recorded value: 7.75 V
